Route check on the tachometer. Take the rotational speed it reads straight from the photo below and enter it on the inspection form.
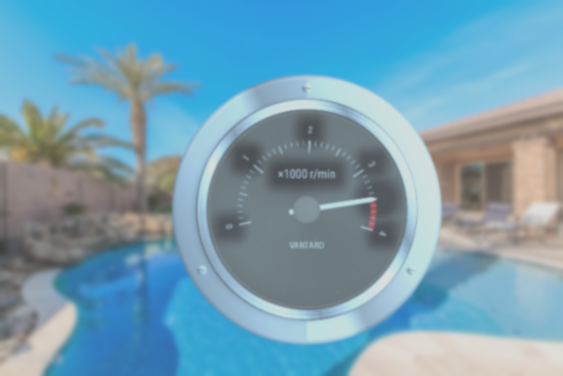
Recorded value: 3500 rpm
